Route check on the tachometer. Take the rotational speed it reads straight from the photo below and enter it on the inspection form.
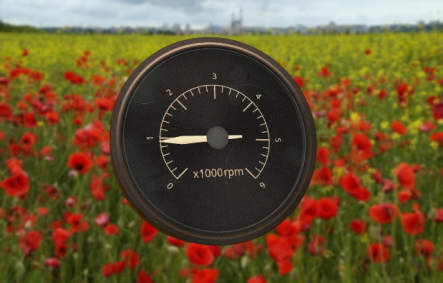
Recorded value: 900 rpm
